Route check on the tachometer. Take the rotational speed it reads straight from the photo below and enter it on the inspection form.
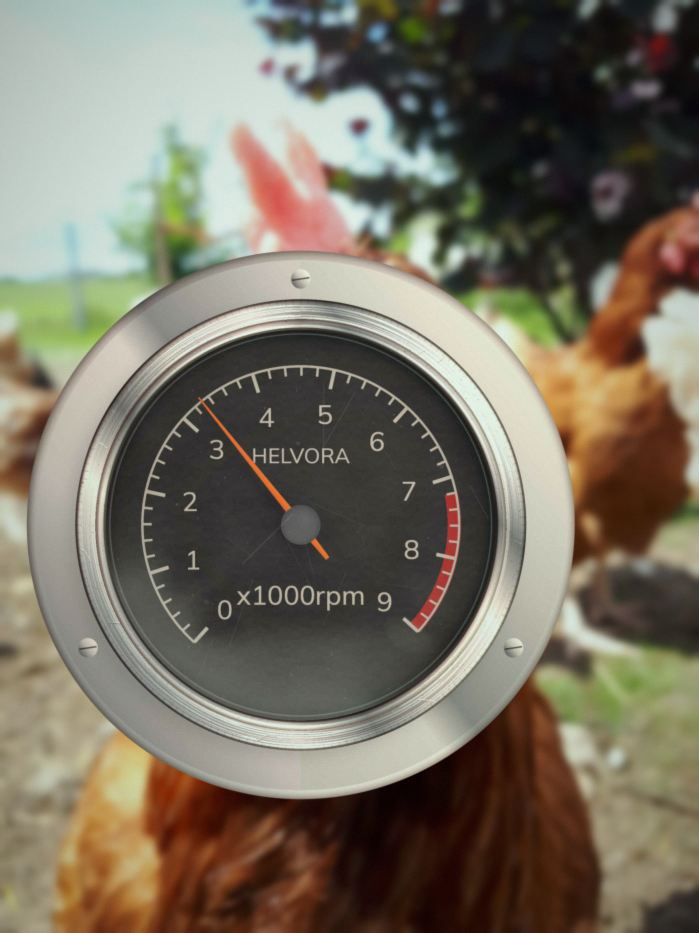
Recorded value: 3300 rpm
